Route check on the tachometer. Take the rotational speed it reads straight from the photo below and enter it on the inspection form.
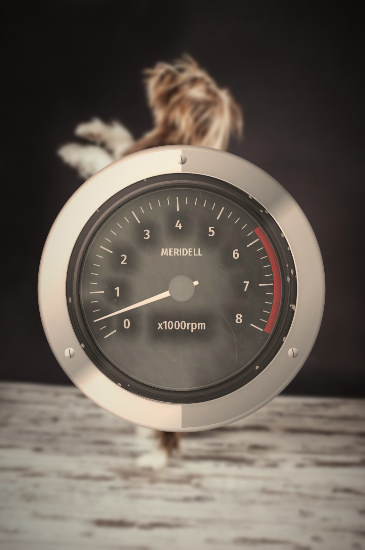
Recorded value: 400 rpm
